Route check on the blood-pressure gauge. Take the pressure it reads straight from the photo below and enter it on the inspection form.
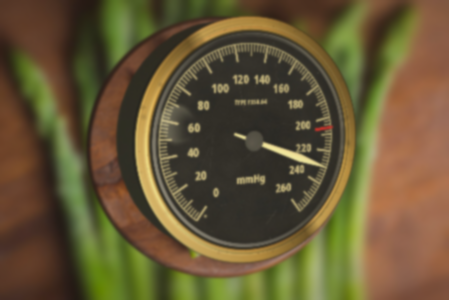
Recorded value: 230 mmHg
